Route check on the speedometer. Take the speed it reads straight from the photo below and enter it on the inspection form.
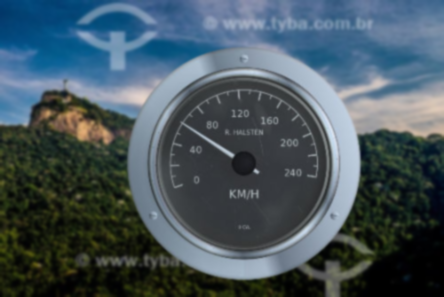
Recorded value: 60 km/h
